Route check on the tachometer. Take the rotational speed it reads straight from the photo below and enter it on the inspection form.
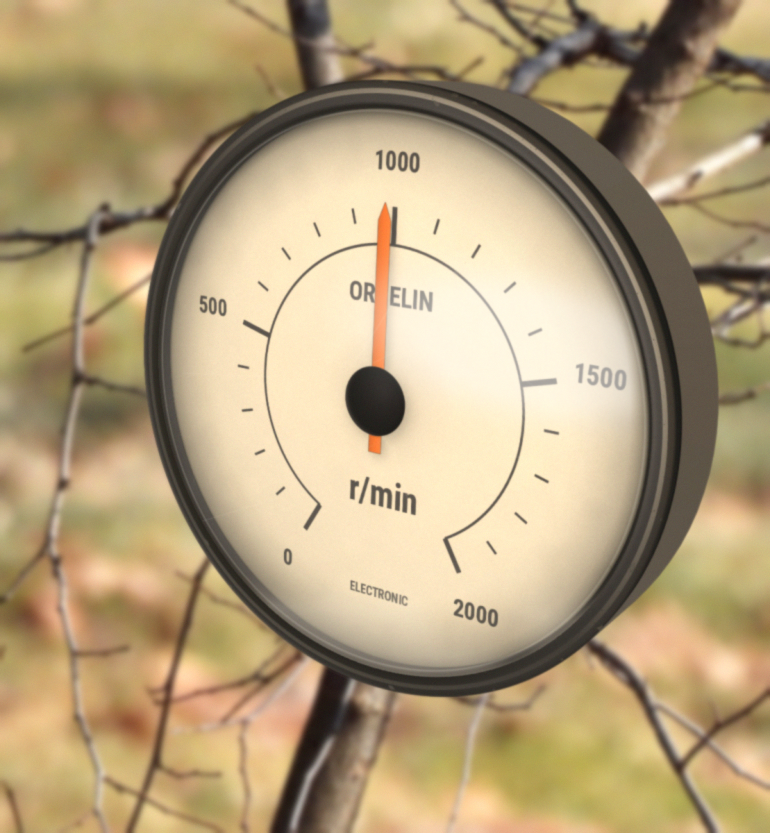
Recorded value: 1000 rpm
